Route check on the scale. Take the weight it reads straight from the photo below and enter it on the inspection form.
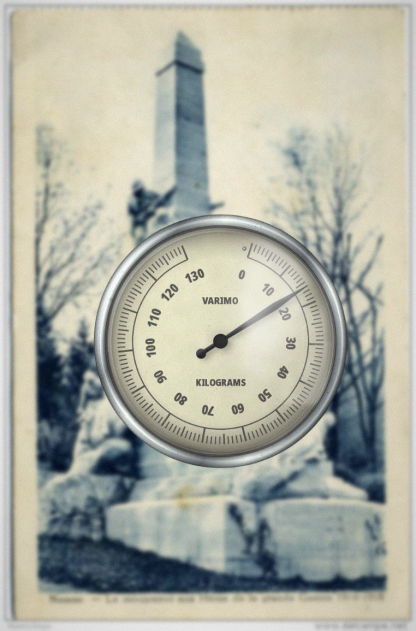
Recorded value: 16 kg
